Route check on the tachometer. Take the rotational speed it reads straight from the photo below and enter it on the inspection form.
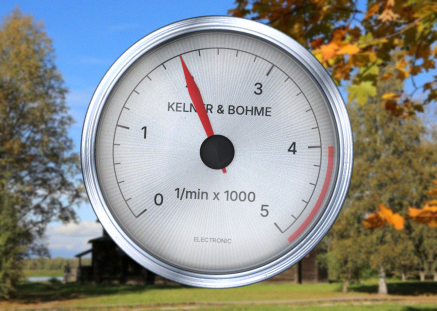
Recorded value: 2000 rpm
